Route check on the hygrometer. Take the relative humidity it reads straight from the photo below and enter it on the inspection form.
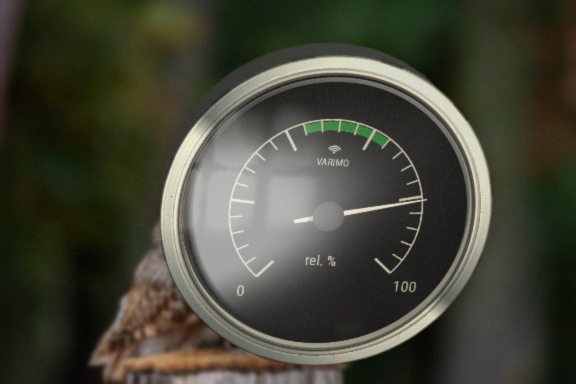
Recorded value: 80 %
